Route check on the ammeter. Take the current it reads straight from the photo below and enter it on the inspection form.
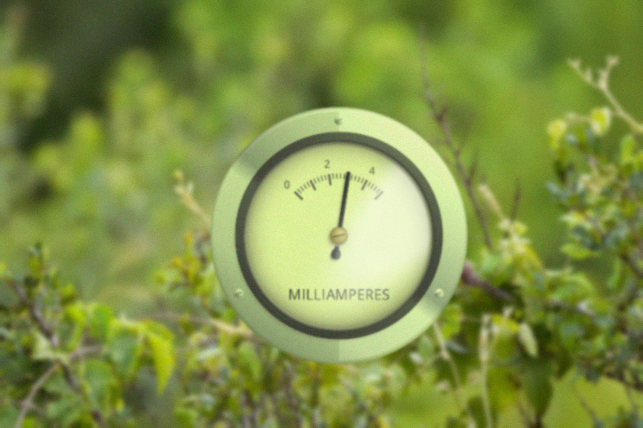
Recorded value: 3 mA
